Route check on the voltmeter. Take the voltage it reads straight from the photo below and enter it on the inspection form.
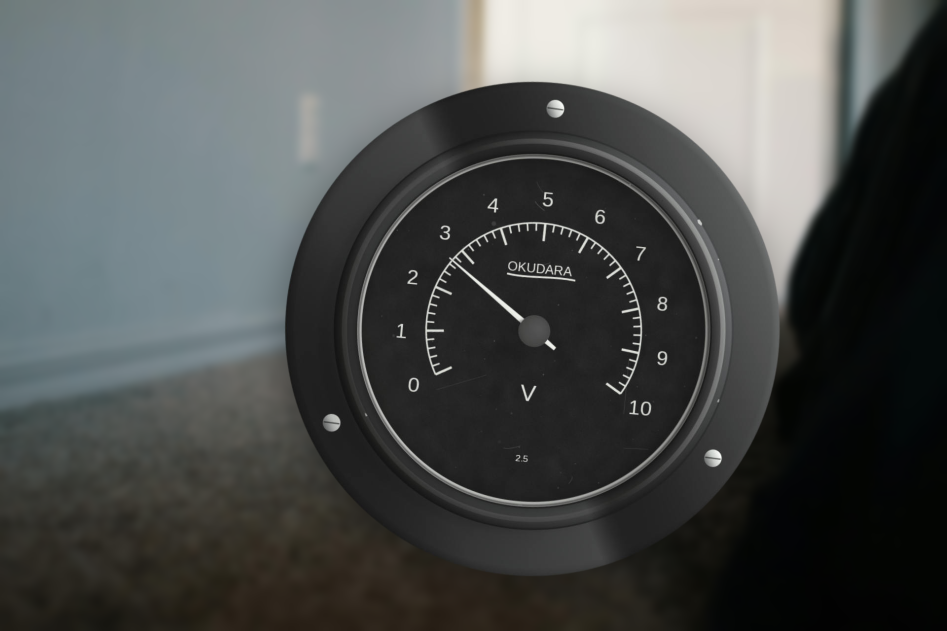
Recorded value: 2.7 V
